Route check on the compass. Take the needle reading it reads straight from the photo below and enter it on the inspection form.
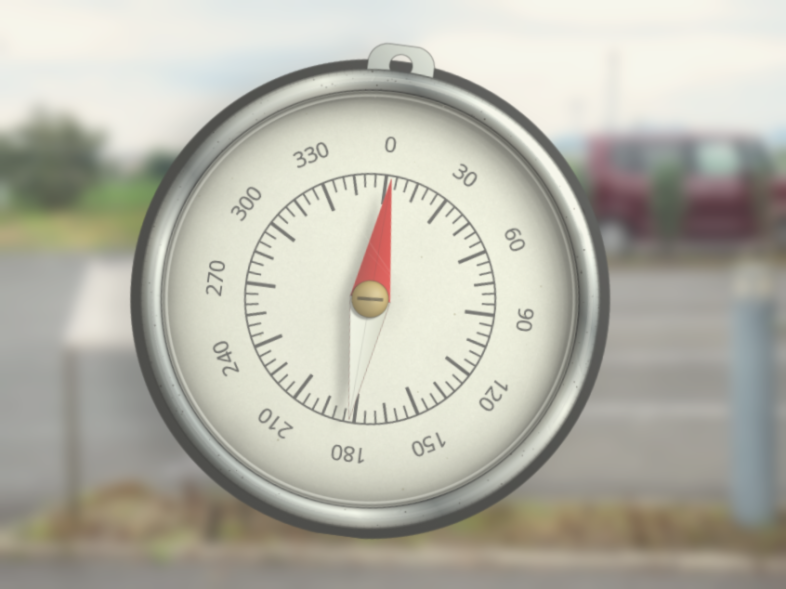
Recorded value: 2.5 °
